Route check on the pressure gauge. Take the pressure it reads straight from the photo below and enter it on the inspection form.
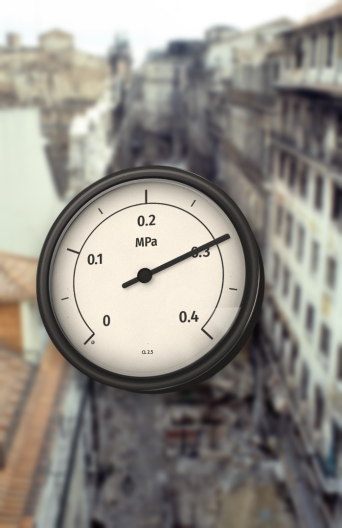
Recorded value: 0.3 MPa
